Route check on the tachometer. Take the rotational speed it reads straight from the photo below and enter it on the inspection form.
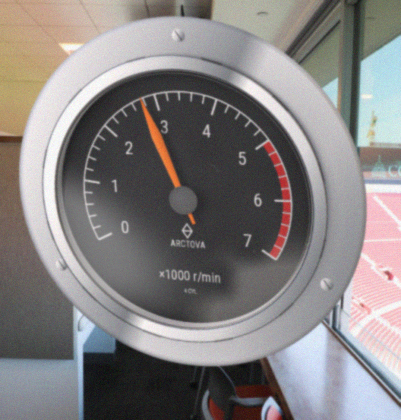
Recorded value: 2800 rpm
